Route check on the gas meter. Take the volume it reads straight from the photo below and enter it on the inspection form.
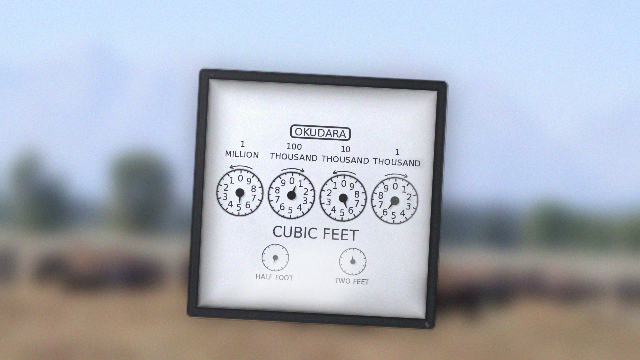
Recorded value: 505600 ft³
